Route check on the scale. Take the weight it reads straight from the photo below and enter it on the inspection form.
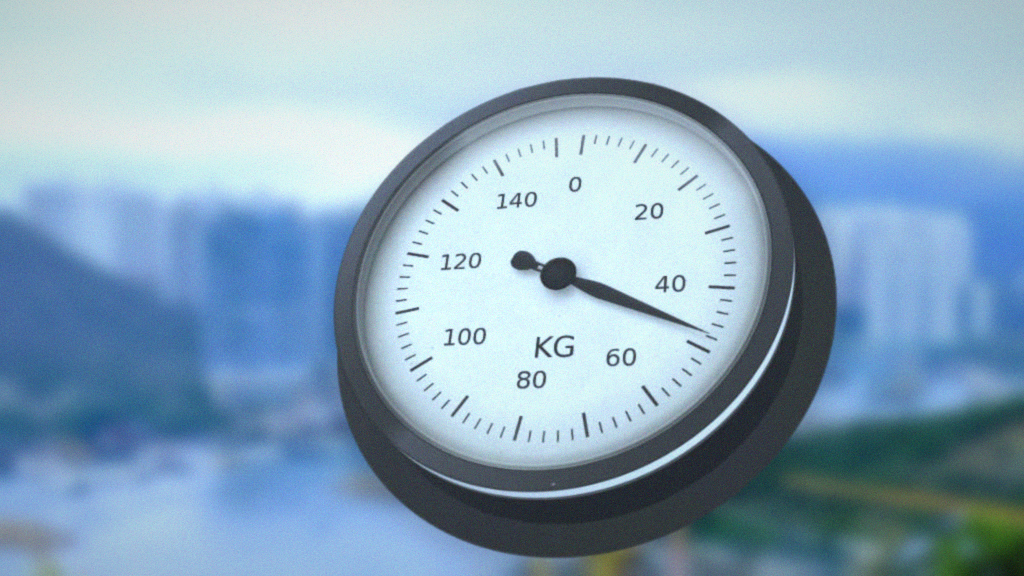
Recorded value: 48 kg
